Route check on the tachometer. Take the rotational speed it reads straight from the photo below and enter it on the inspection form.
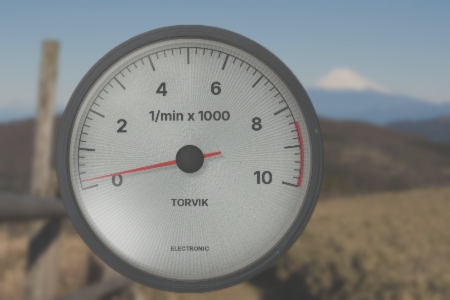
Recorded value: 200 rpm
